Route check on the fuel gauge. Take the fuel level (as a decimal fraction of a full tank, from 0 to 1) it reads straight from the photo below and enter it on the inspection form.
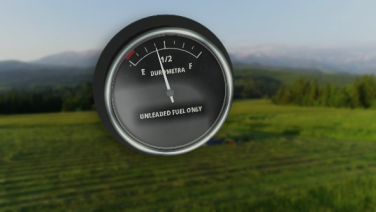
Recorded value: 0.375
